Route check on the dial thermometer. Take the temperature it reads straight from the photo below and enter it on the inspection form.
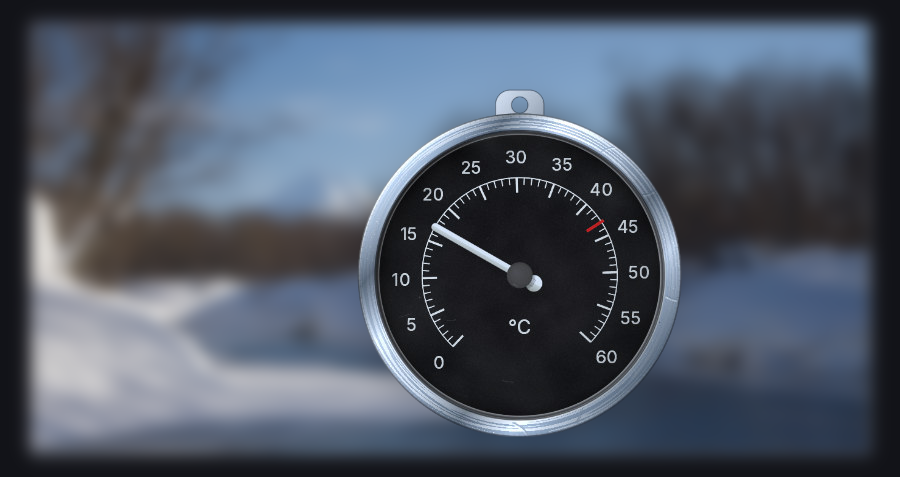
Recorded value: 17 °C
